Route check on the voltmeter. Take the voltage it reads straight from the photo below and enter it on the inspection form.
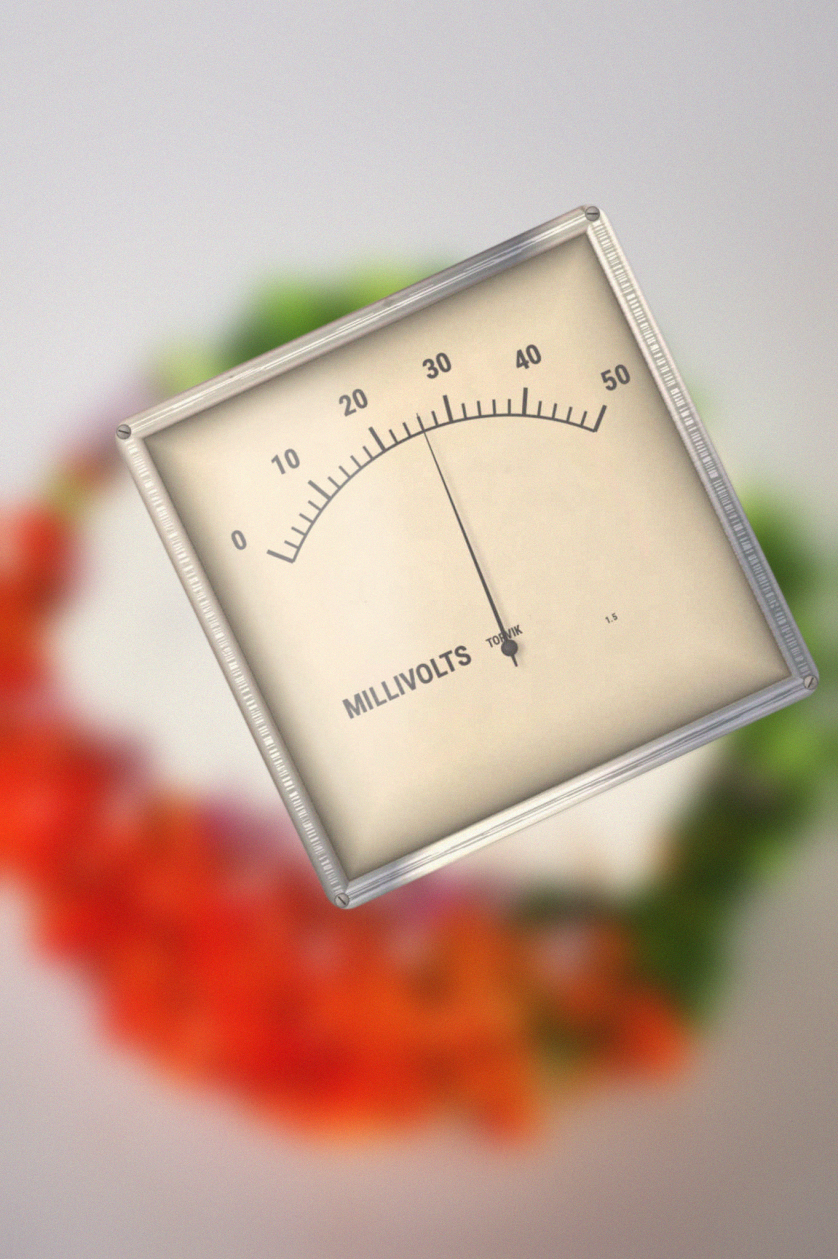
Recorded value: 26 mV
